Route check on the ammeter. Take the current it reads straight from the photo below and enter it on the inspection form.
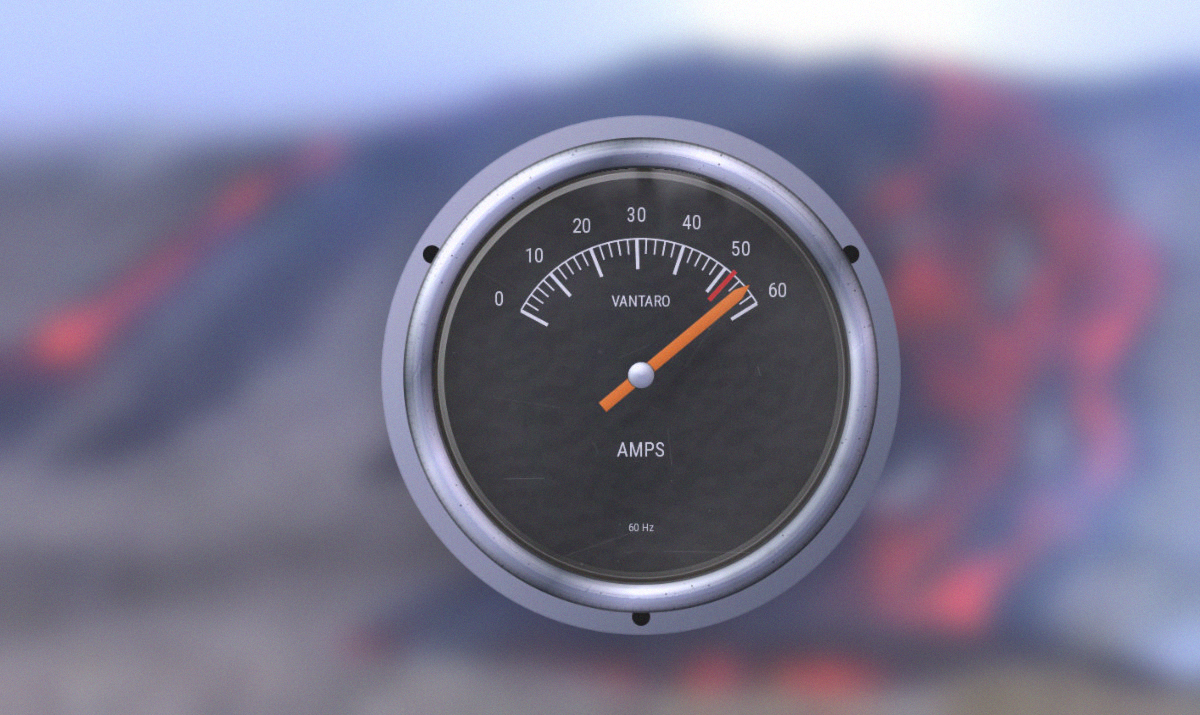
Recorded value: 56 A
